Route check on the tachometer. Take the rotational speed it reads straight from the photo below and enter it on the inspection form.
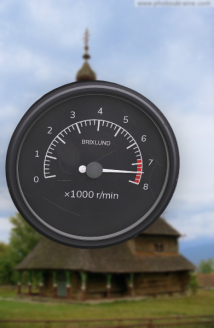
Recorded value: 7400 rpm
